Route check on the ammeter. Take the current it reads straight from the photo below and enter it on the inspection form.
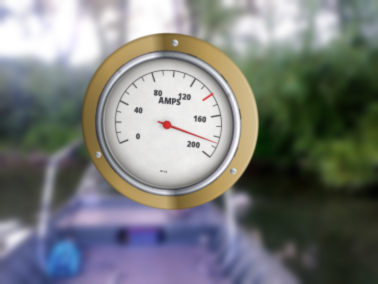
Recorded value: 185 A
